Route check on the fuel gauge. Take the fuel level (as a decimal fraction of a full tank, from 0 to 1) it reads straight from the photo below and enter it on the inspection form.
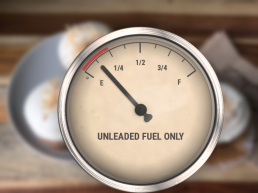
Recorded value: 0.125
